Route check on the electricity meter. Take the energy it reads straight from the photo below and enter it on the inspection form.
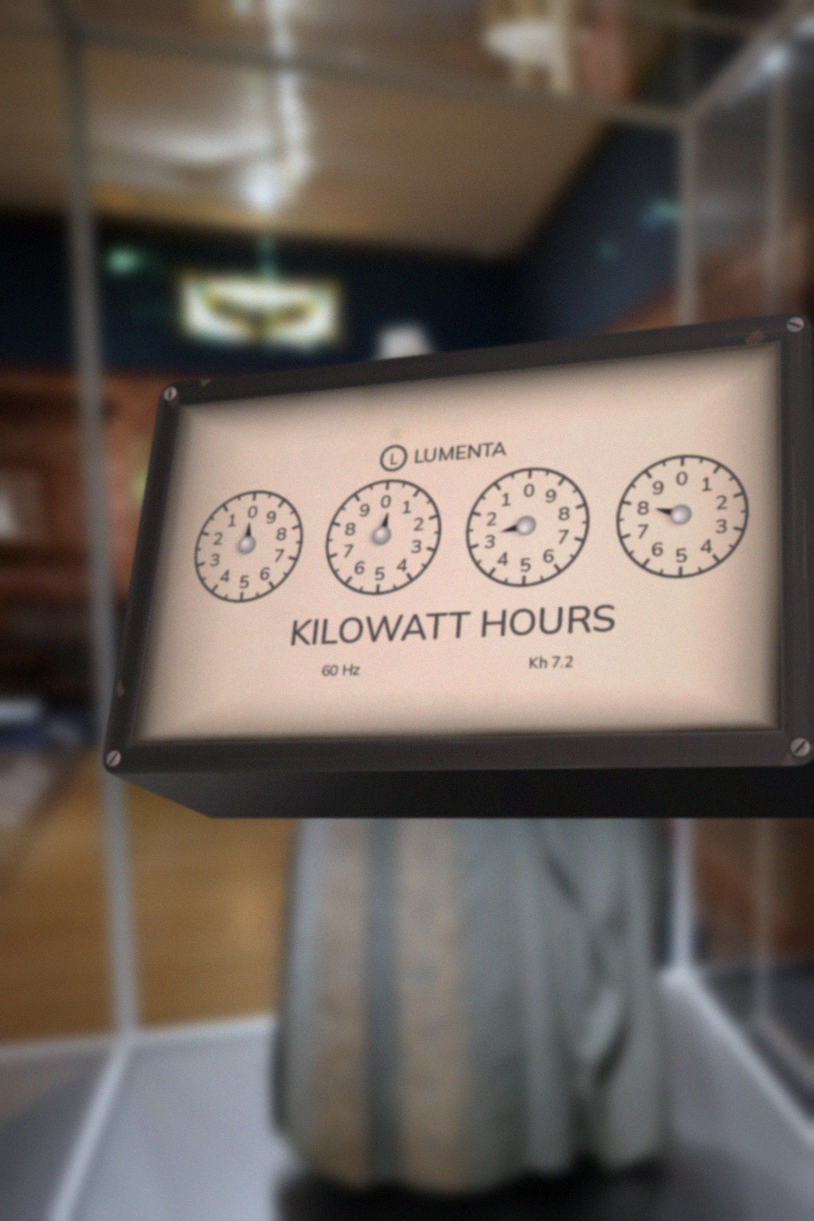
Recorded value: 28 kWh
